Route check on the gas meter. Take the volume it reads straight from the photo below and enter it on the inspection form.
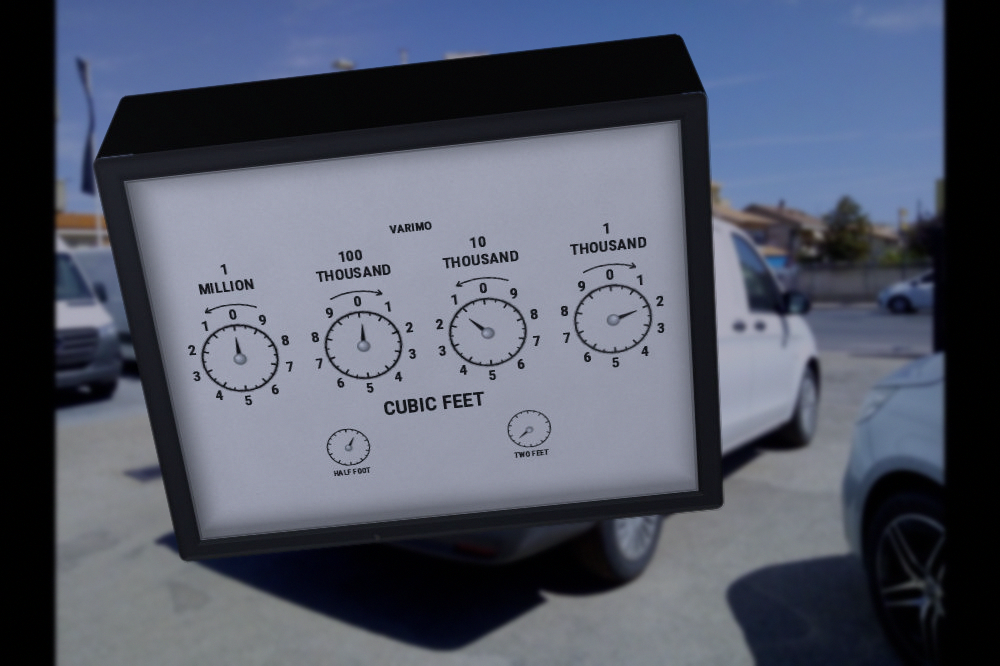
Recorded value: 1200 ft³
